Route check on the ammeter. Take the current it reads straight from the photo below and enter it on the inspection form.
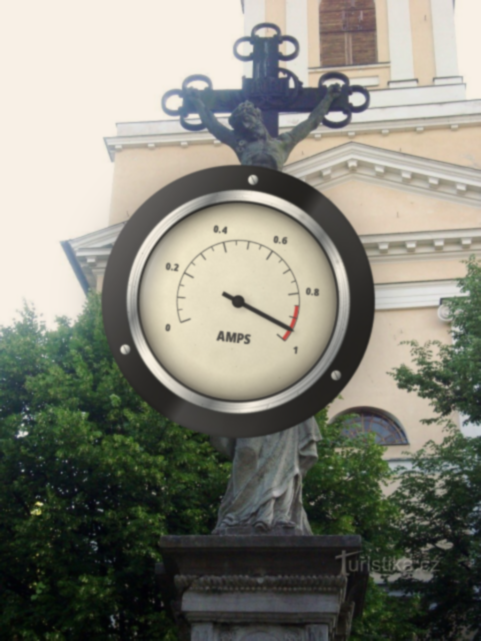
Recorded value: 0.95 A
